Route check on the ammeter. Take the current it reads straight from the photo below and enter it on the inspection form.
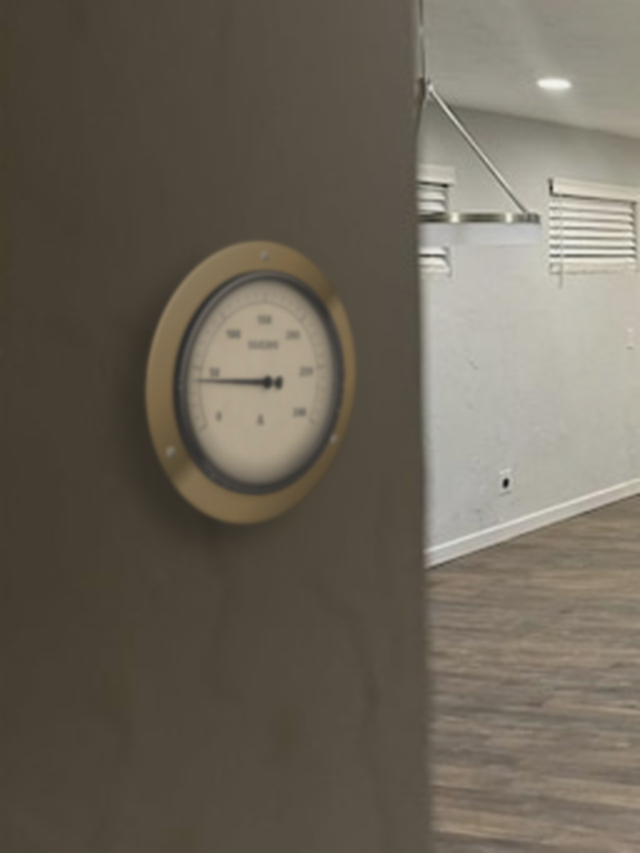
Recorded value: 40 A
